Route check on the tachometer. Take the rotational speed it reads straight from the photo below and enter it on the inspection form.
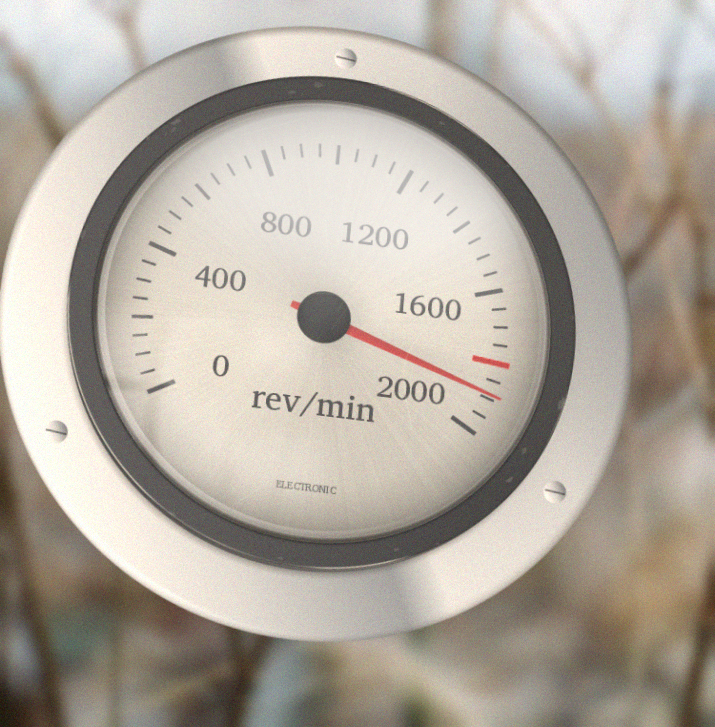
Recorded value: 1900 rpm
